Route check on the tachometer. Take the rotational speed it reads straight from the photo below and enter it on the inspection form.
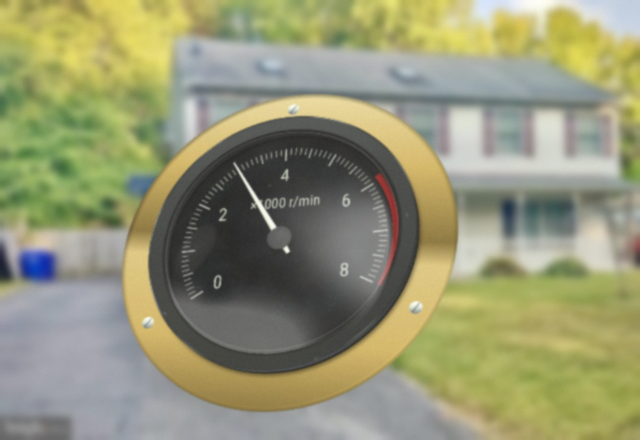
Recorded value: 3000 rpm
